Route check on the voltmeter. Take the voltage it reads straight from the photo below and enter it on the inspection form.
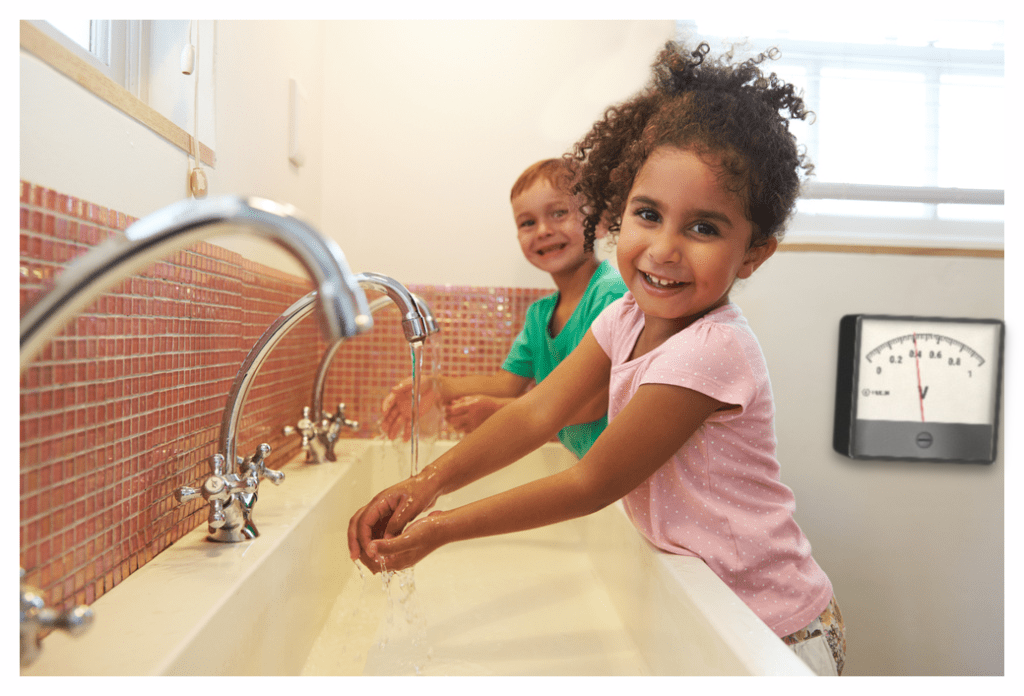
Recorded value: 0.4 V
